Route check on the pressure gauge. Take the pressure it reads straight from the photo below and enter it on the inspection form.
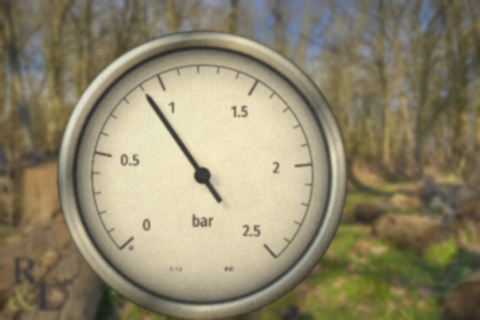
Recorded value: 0.9 bar
